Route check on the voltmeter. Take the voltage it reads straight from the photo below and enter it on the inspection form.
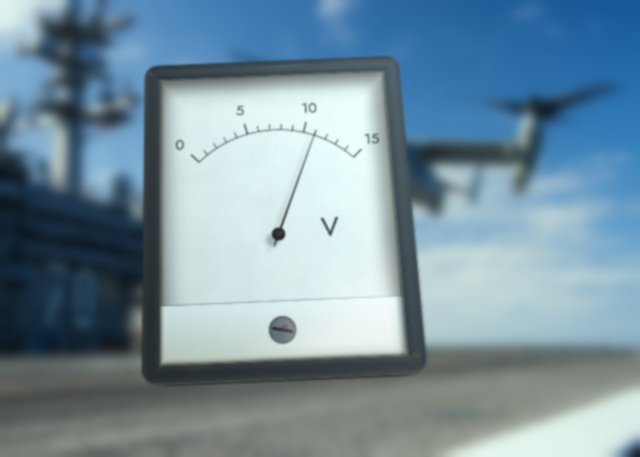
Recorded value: 11 V
